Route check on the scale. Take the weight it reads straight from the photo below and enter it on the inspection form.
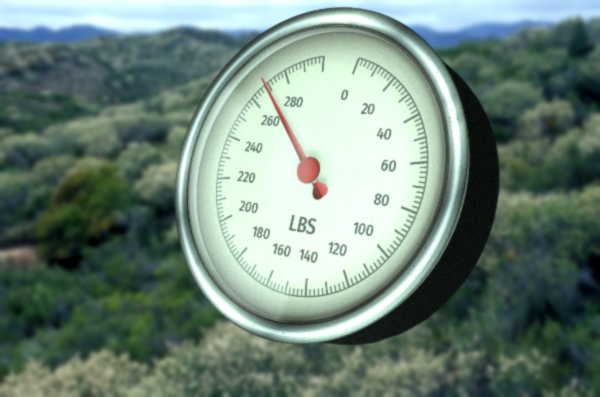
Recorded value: 270 lb
